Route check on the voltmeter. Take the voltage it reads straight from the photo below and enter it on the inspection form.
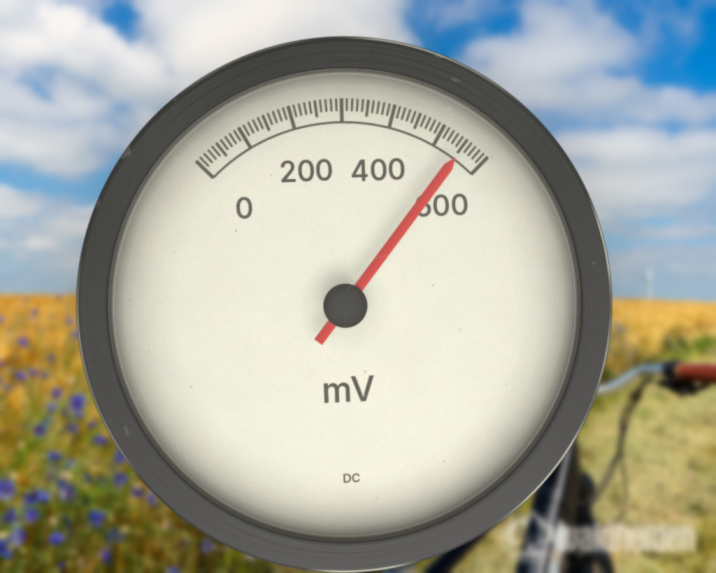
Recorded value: 550 mV
